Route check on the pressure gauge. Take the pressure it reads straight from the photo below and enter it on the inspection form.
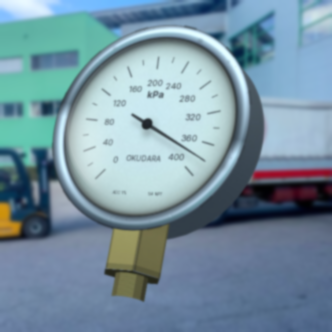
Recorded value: 380 kPa
